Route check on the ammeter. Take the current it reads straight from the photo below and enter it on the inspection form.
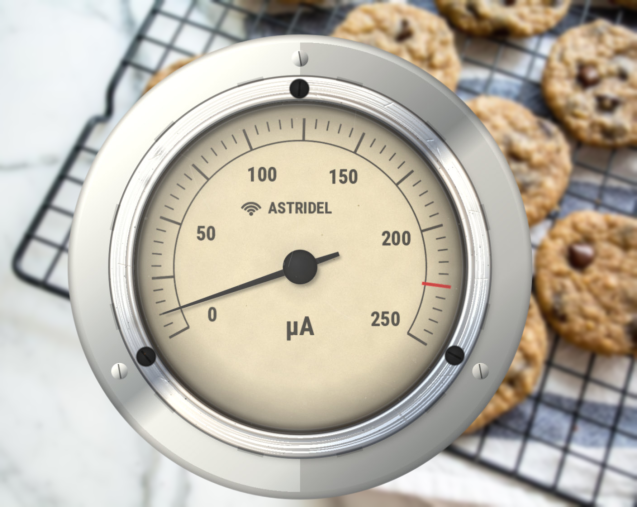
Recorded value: 10 µA
